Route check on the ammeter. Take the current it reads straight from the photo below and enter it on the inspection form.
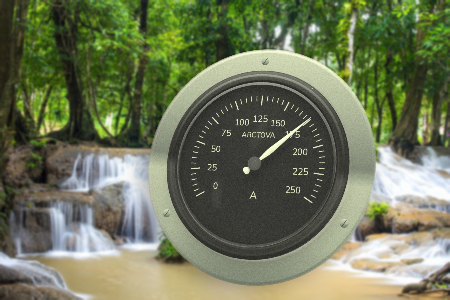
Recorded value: 175 A
